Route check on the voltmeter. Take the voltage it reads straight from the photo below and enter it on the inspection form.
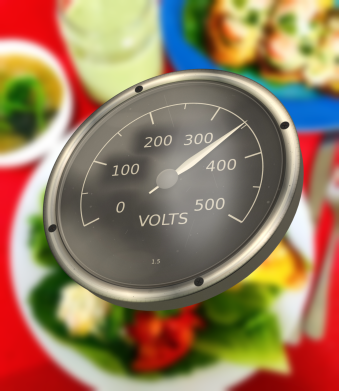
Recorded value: 350 V
